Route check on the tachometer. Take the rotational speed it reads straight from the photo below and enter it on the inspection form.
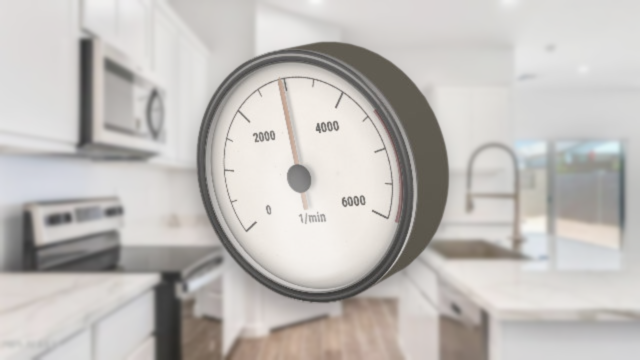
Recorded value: 3000 rpm
